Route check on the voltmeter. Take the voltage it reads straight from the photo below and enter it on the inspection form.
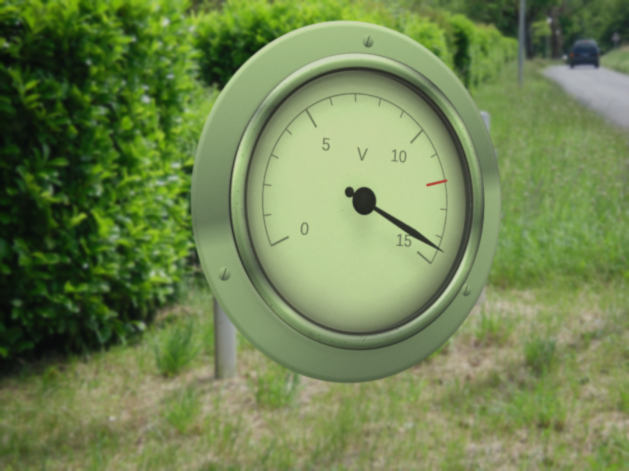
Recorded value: 14.5 V
